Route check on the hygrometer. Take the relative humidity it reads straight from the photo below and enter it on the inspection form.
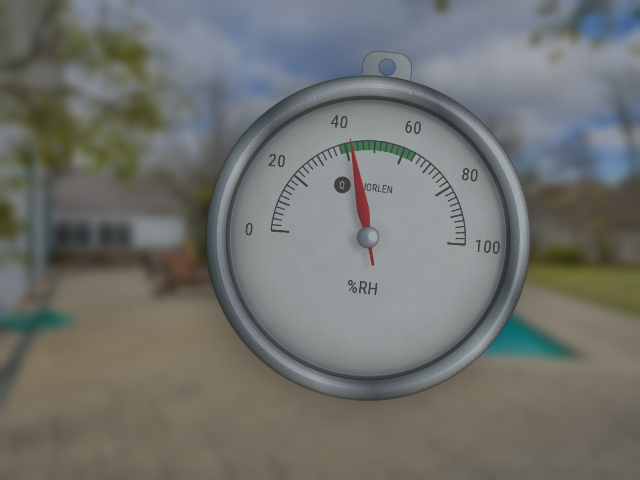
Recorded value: 42 %
